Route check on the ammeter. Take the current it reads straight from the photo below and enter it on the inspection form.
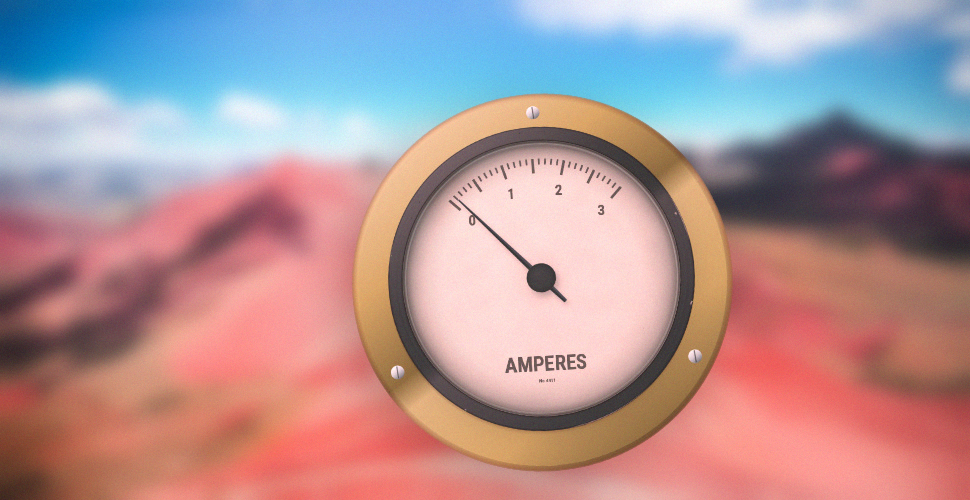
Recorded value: 0.1 A
